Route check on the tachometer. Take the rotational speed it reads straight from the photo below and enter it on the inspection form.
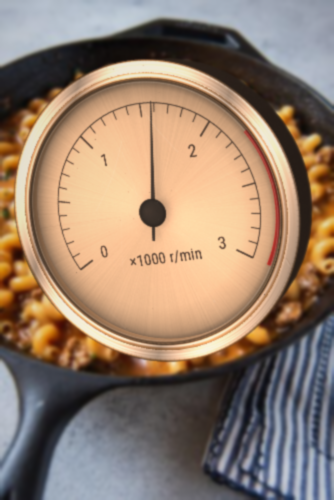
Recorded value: 1600 rpm
